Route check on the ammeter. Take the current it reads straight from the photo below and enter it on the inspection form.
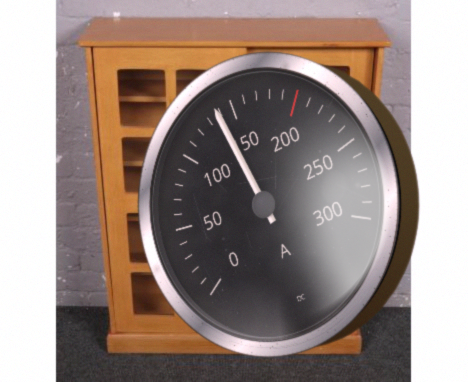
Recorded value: 140 A
